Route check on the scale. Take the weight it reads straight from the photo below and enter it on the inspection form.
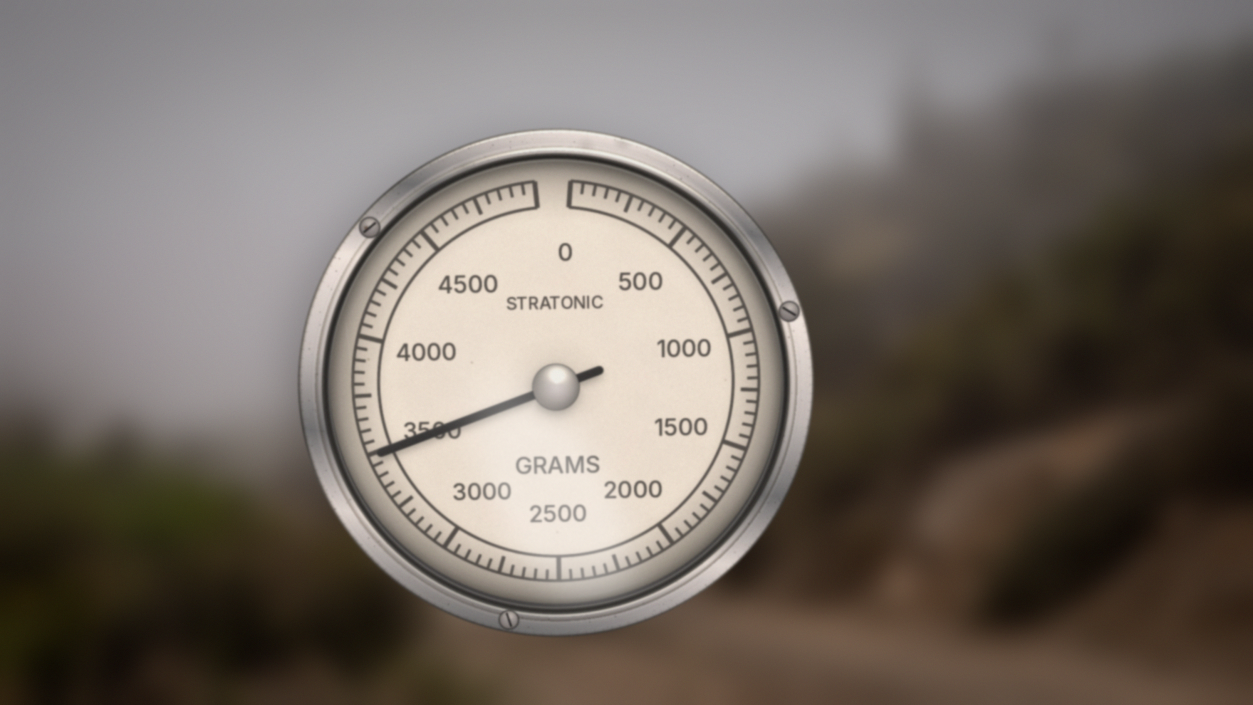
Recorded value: 3500 g
